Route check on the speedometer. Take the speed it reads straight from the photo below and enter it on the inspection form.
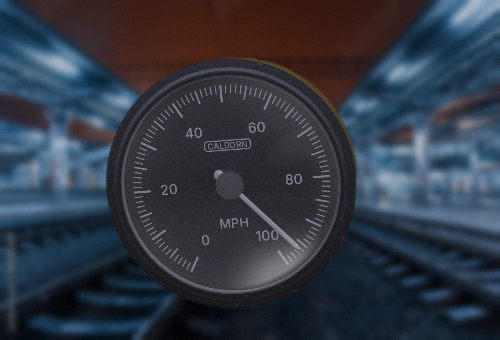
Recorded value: 96 mph
